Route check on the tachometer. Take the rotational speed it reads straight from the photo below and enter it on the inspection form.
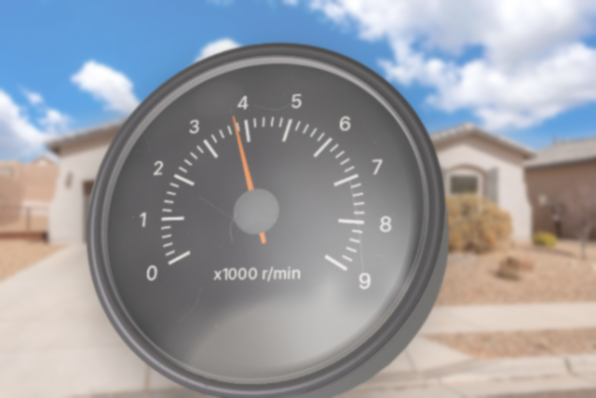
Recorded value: 3800 rpm
